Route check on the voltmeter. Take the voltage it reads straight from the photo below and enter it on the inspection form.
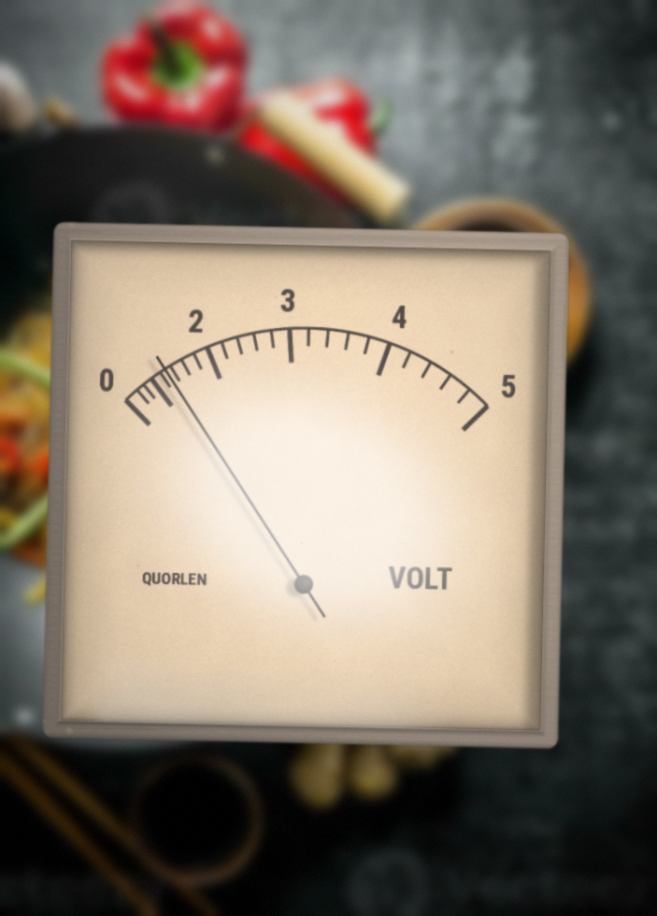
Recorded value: 1.3 V
